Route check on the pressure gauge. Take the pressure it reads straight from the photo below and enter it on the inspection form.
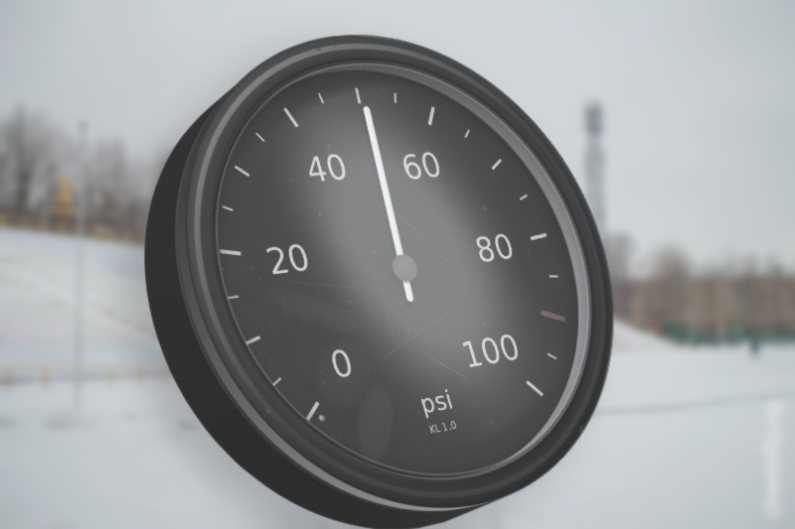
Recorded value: 50 psi
